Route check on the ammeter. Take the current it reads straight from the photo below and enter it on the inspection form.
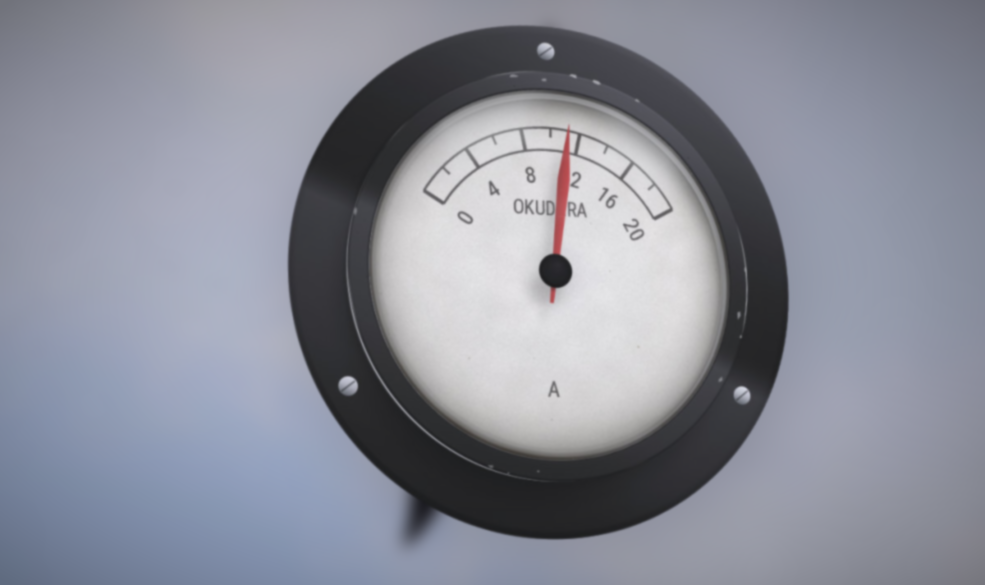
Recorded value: 11 A
